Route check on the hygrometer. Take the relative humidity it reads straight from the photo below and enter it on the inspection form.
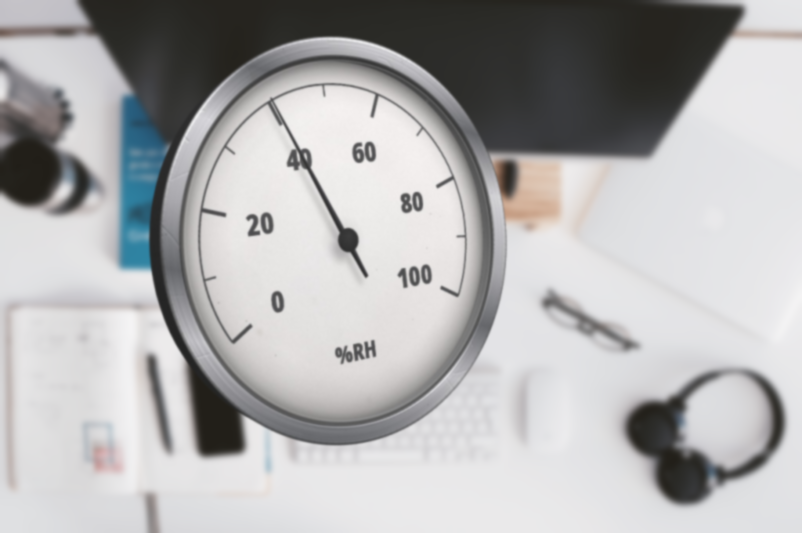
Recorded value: 40 %
